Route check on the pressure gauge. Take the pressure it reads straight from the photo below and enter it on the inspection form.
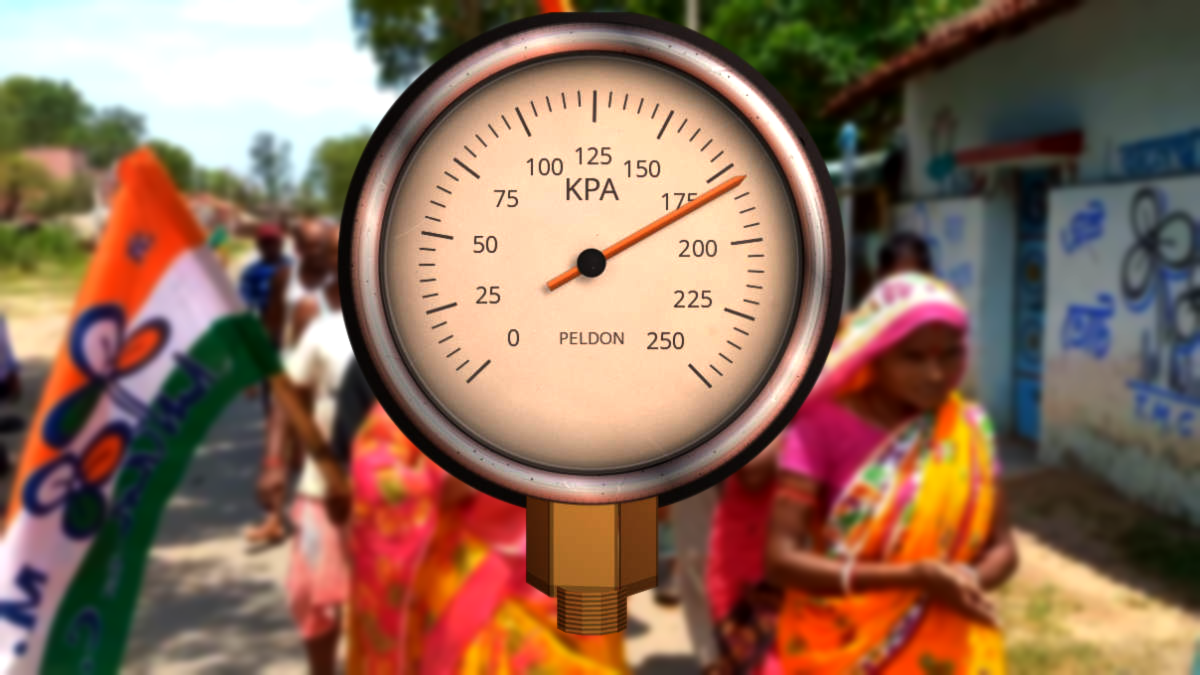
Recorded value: 180 kPa
